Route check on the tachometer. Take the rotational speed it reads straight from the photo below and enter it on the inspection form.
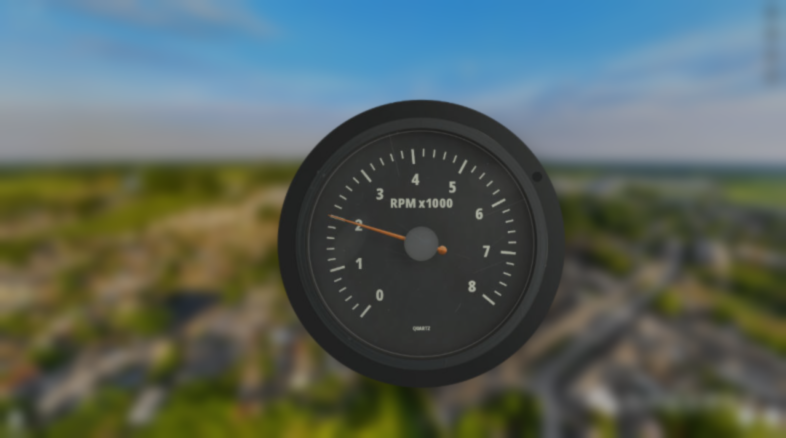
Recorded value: 2000 rpm
